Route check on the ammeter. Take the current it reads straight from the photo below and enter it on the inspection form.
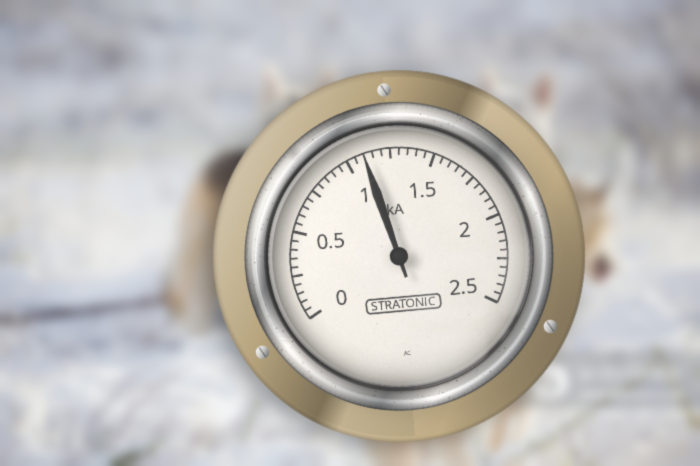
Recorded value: 1.1 kA
